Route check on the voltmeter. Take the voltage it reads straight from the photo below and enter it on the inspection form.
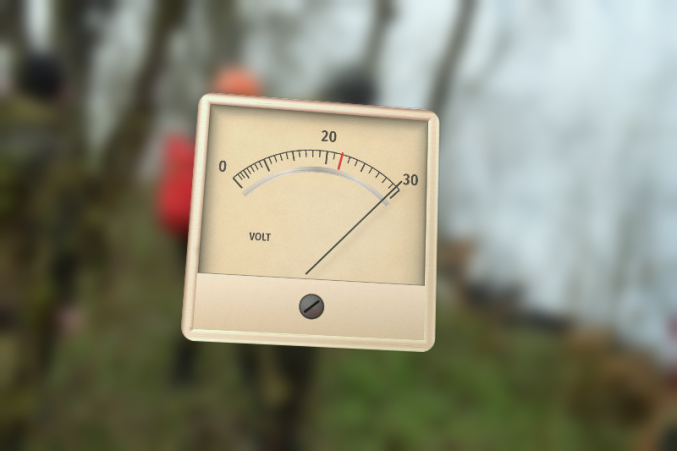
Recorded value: 29.5 V
